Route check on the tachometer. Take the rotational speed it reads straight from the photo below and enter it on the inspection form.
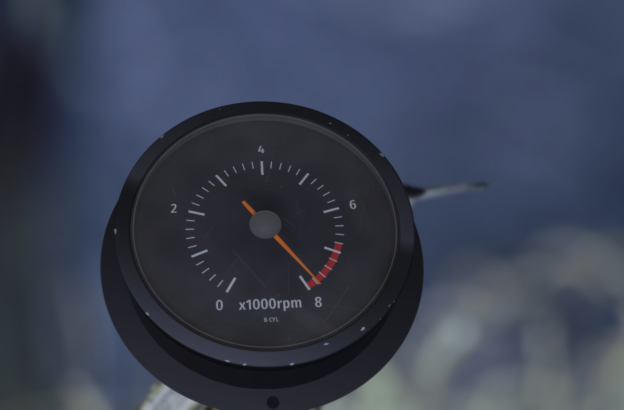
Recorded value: 7800 rpm
